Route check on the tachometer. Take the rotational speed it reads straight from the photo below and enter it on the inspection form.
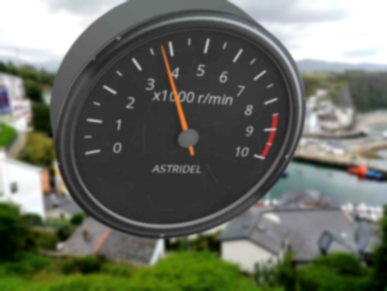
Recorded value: 3750 rpm
